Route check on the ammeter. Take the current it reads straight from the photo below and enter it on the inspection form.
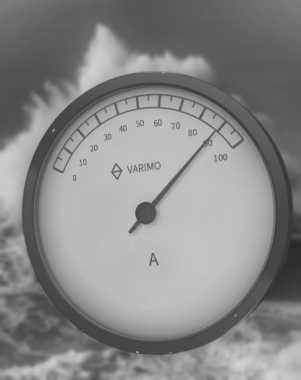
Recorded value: 90 A
